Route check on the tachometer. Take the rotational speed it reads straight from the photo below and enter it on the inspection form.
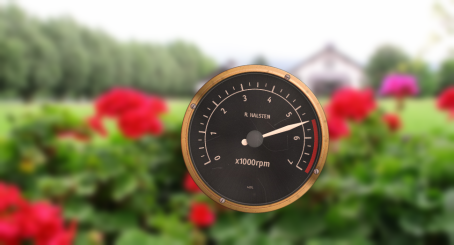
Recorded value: 5500 rpm
